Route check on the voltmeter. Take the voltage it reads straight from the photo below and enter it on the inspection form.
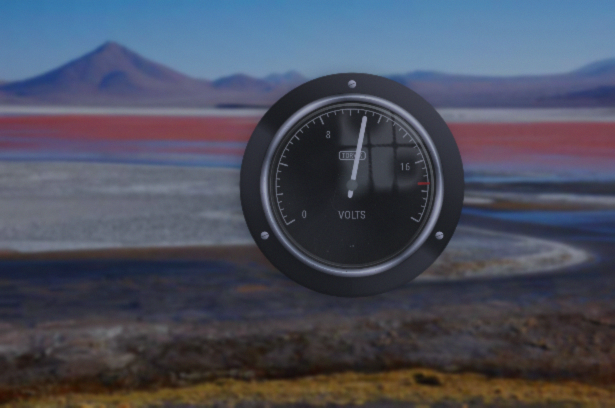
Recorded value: 11 V
